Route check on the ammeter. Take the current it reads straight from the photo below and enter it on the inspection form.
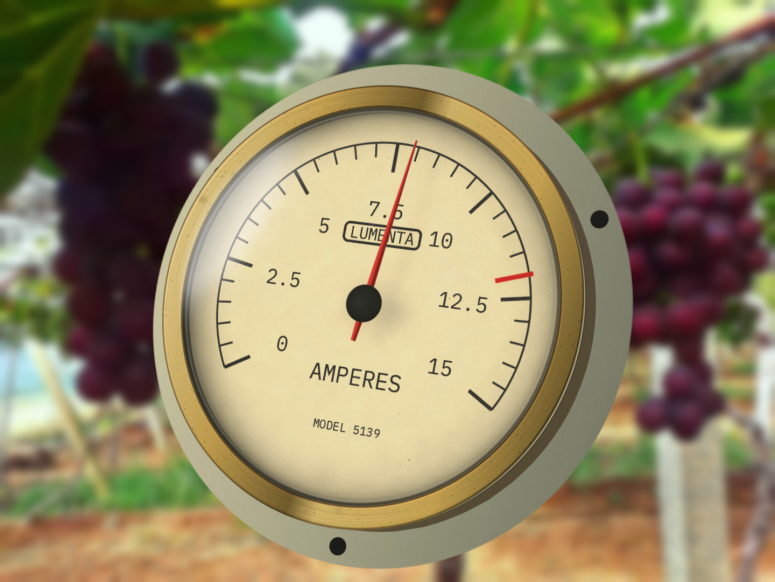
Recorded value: 8 A
